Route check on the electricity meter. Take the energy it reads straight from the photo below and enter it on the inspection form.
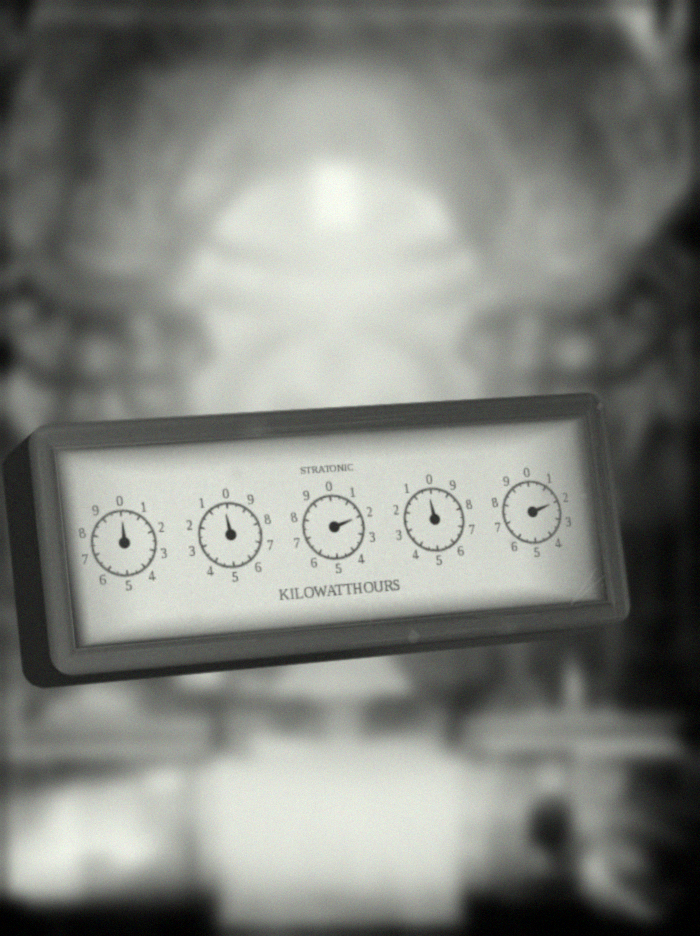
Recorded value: 202 kWh
